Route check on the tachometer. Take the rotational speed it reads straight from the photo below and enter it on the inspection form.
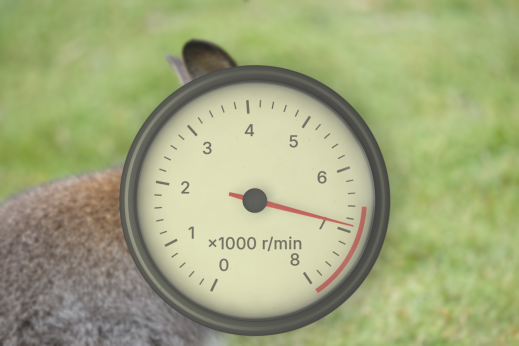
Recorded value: 6900 rpm
